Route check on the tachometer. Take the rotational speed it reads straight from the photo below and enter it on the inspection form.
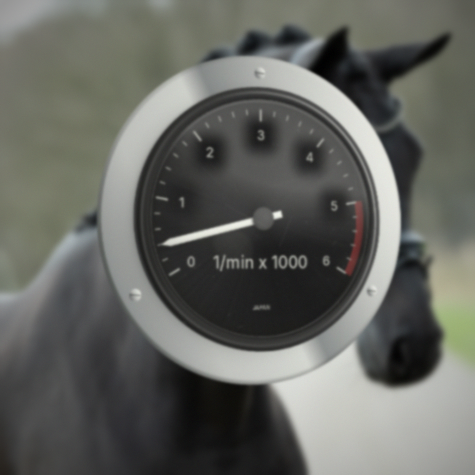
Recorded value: 400 rpm
